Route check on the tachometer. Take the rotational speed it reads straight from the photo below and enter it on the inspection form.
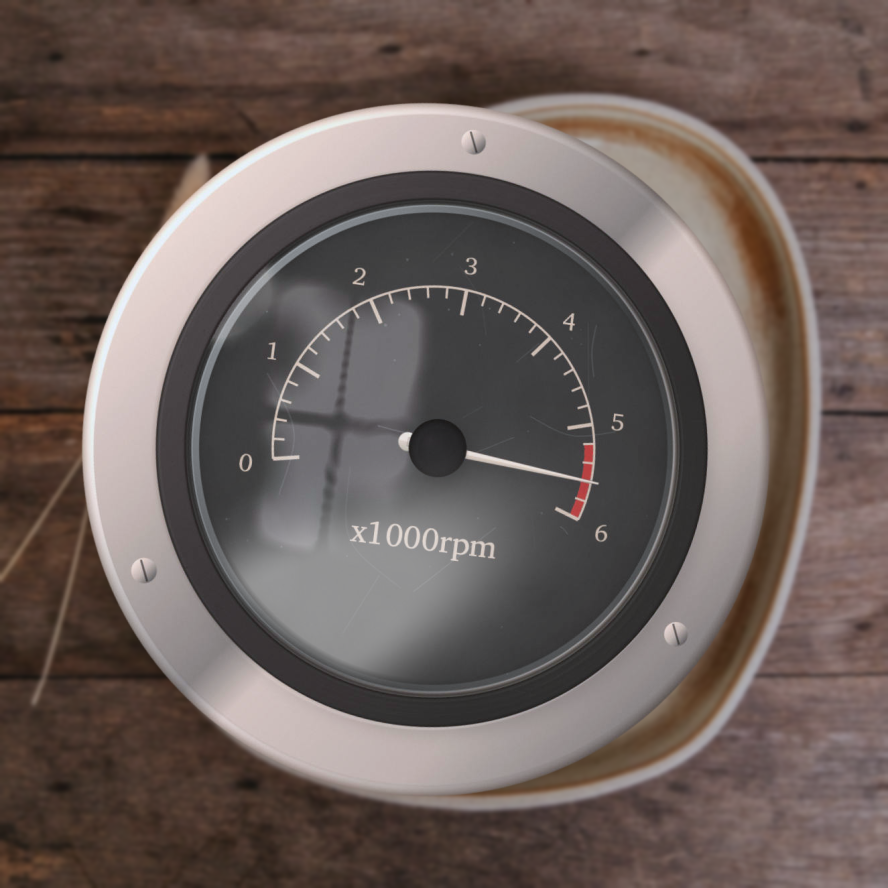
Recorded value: 5600 rpm
